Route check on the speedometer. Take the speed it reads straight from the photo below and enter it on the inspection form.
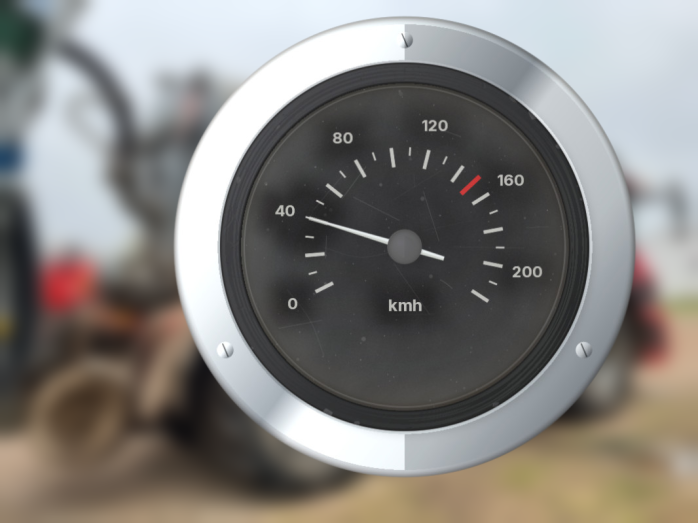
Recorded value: 40 km/h
